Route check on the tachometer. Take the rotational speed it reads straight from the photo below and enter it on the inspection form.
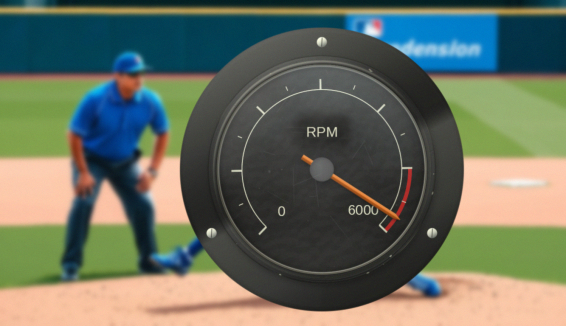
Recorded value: 5750 rpm
